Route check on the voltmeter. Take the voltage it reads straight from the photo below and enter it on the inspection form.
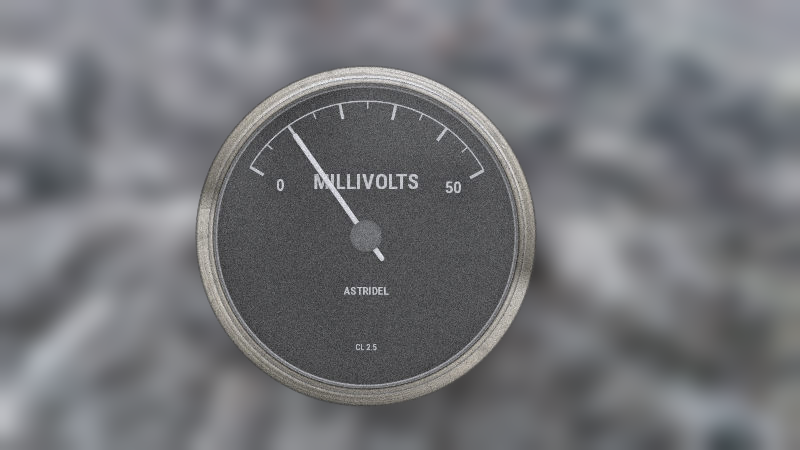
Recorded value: 10 mV
